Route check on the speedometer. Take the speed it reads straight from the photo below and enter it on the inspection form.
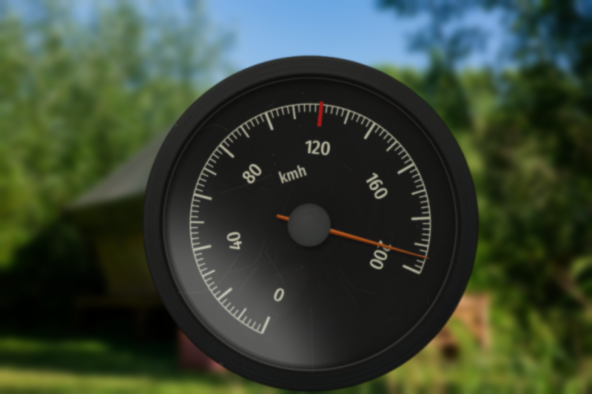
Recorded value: 194 km/h
